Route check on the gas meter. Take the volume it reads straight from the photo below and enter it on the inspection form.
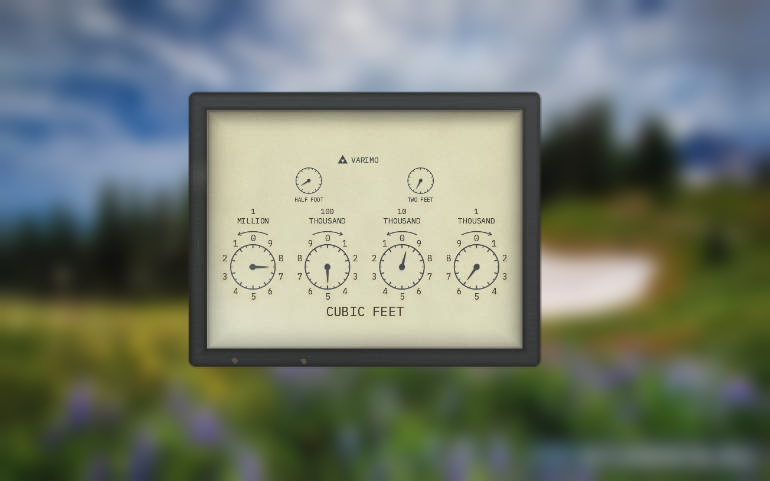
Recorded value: 749600 ft³
